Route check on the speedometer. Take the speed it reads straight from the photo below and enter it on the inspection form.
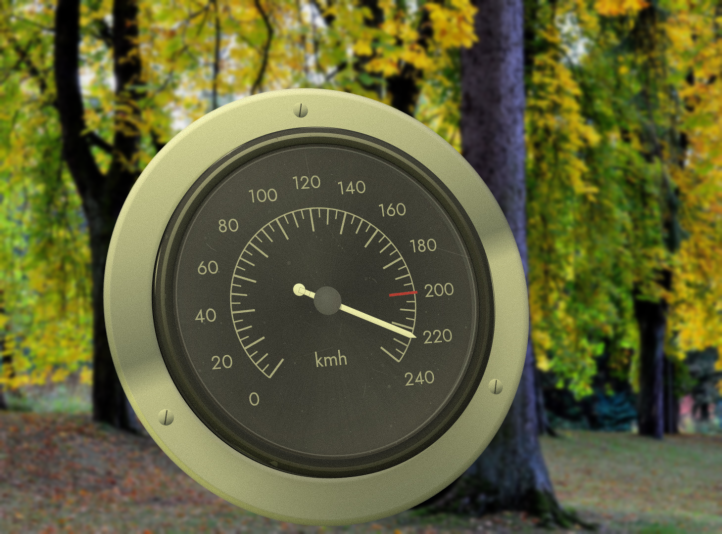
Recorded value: 225 km/h
